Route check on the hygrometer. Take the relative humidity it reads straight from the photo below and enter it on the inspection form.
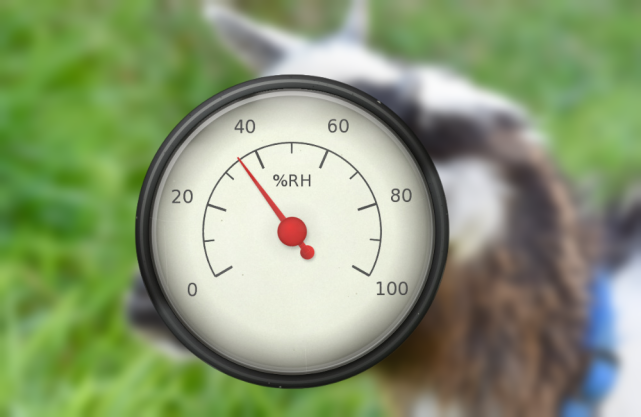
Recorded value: 35 %
